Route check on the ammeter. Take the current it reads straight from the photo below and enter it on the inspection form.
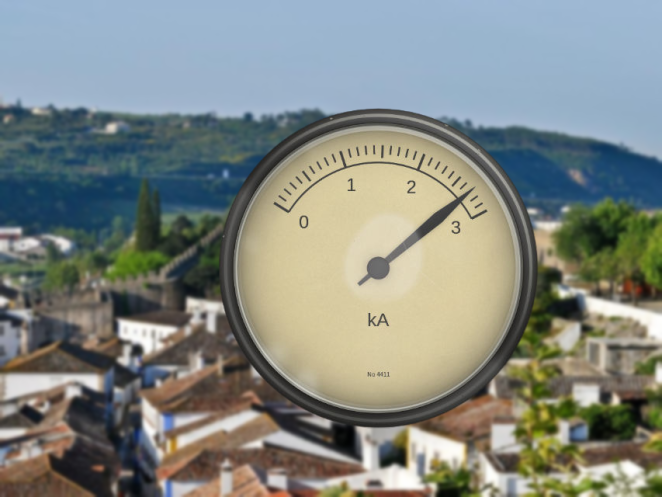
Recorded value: 2.7 kA
